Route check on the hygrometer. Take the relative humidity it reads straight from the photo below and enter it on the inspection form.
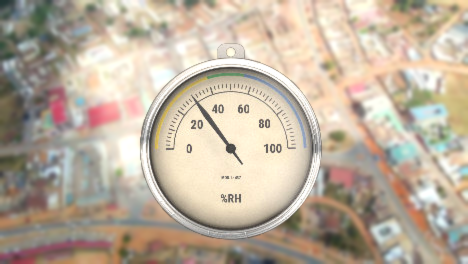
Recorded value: 30 %
